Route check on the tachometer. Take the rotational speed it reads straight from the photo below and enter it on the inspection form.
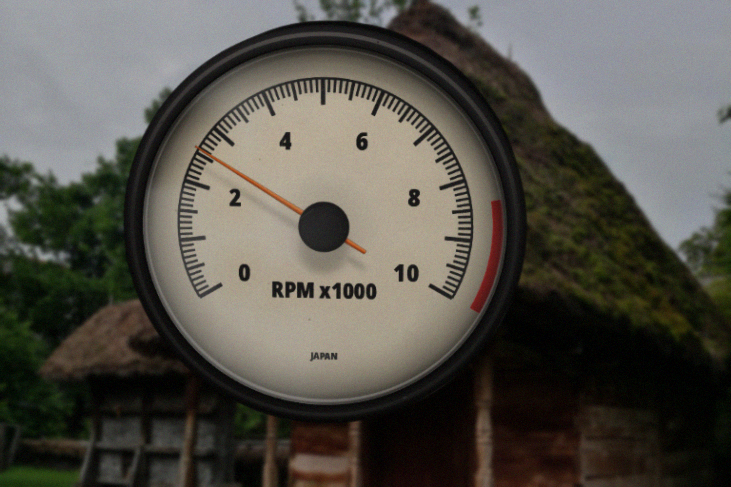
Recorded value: 2600 rpm
